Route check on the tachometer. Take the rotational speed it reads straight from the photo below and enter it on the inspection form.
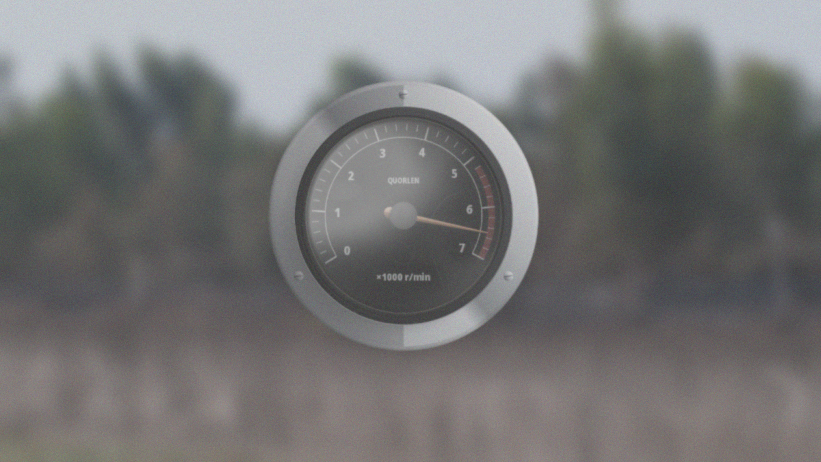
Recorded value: 6500 rpm
